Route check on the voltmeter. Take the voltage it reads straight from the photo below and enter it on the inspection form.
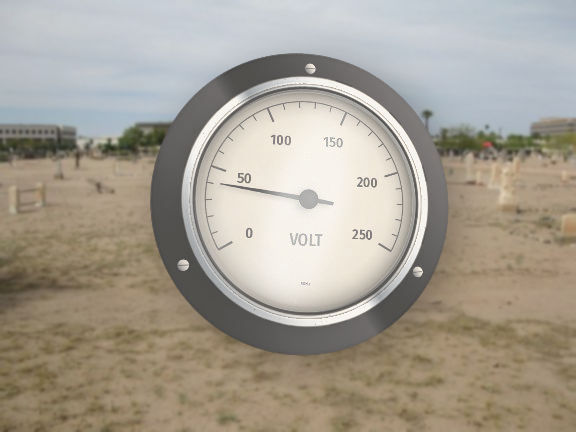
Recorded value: 40 V
